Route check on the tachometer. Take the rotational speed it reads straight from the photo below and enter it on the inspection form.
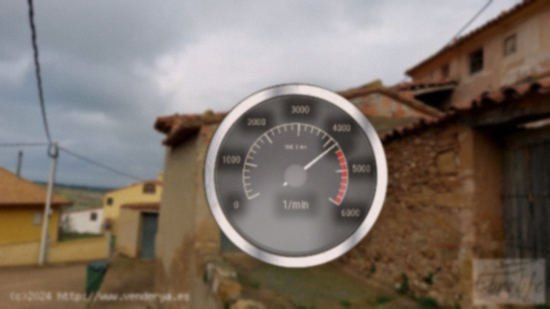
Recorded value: 4200 rpm
